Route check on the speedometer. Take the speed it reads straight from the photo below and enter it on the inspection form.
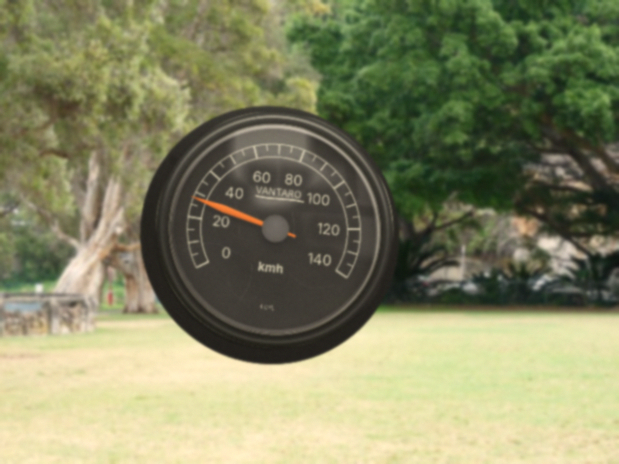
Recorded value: 27.5 km/h
